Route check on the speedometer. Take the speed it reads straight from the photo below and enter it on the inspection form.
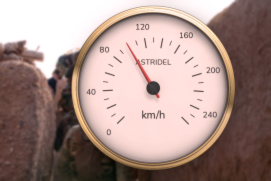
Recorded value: 100 km/h
